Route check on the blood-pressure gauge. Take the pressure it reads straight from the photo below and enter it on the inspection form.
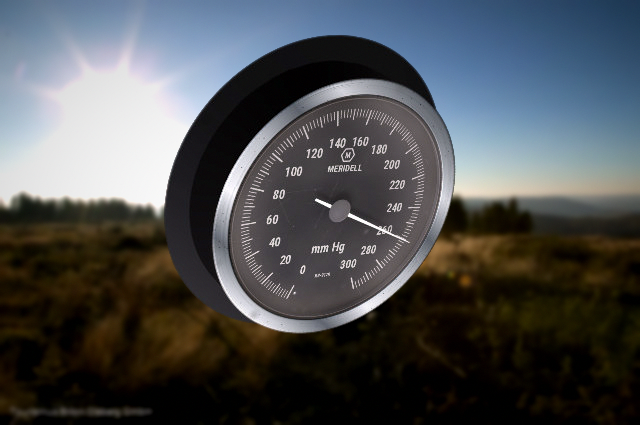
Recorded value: 260 mmHg
